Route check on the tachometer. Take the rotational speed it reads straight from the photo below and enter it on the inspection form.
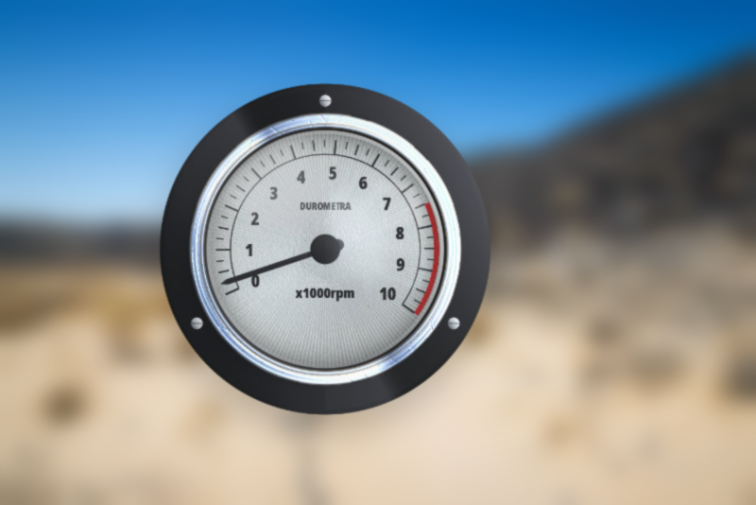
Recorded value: 250 rpm
